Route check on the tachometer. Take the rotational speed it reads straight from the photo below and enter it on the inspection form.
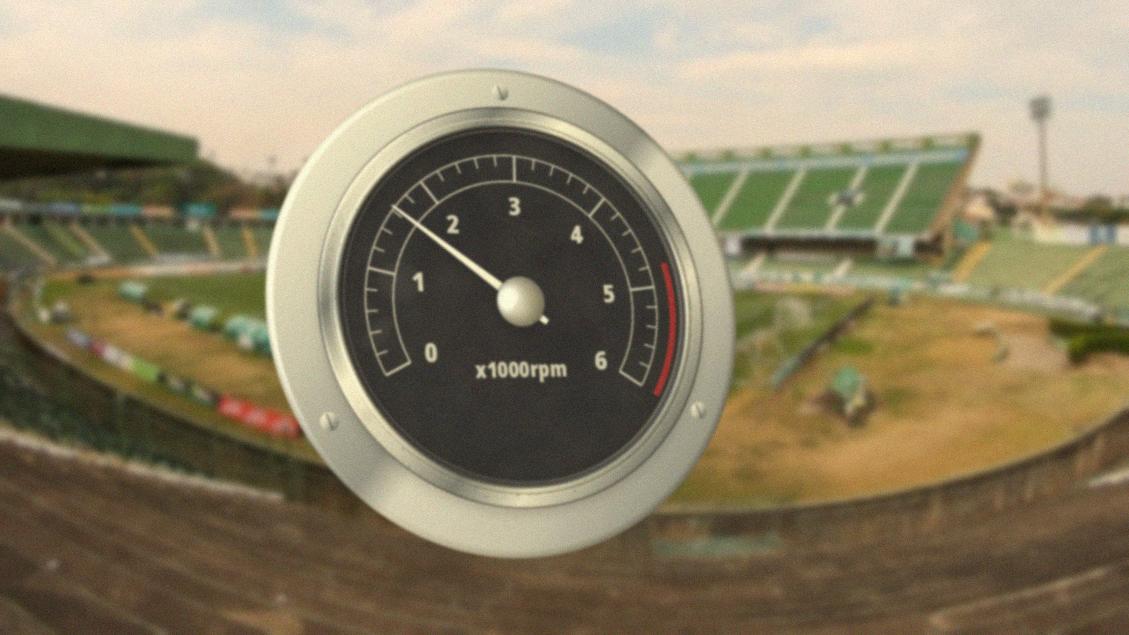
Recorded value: 1600 rpm
